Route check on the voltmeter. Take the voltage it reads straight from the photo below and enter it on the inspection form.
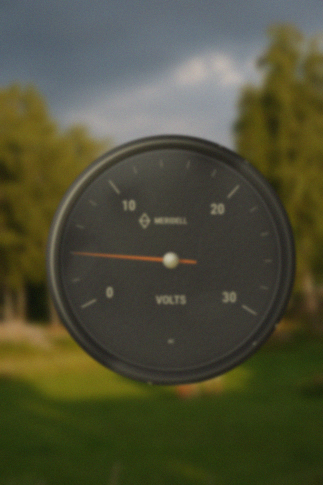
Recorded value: 4 V
